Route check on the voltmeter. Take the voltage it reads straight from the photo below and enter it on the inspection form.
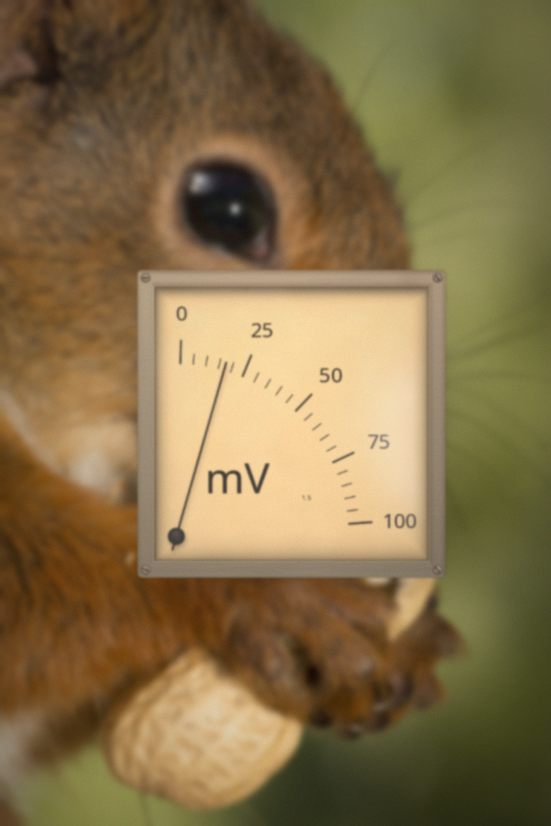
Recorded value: 17.5 mV
